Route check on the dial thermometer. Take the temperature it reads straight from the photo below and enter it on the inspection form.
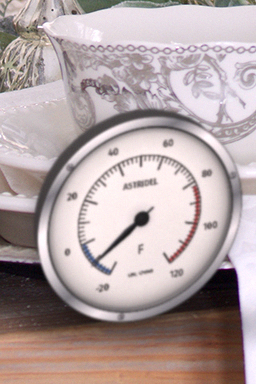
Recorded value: -10 °F
